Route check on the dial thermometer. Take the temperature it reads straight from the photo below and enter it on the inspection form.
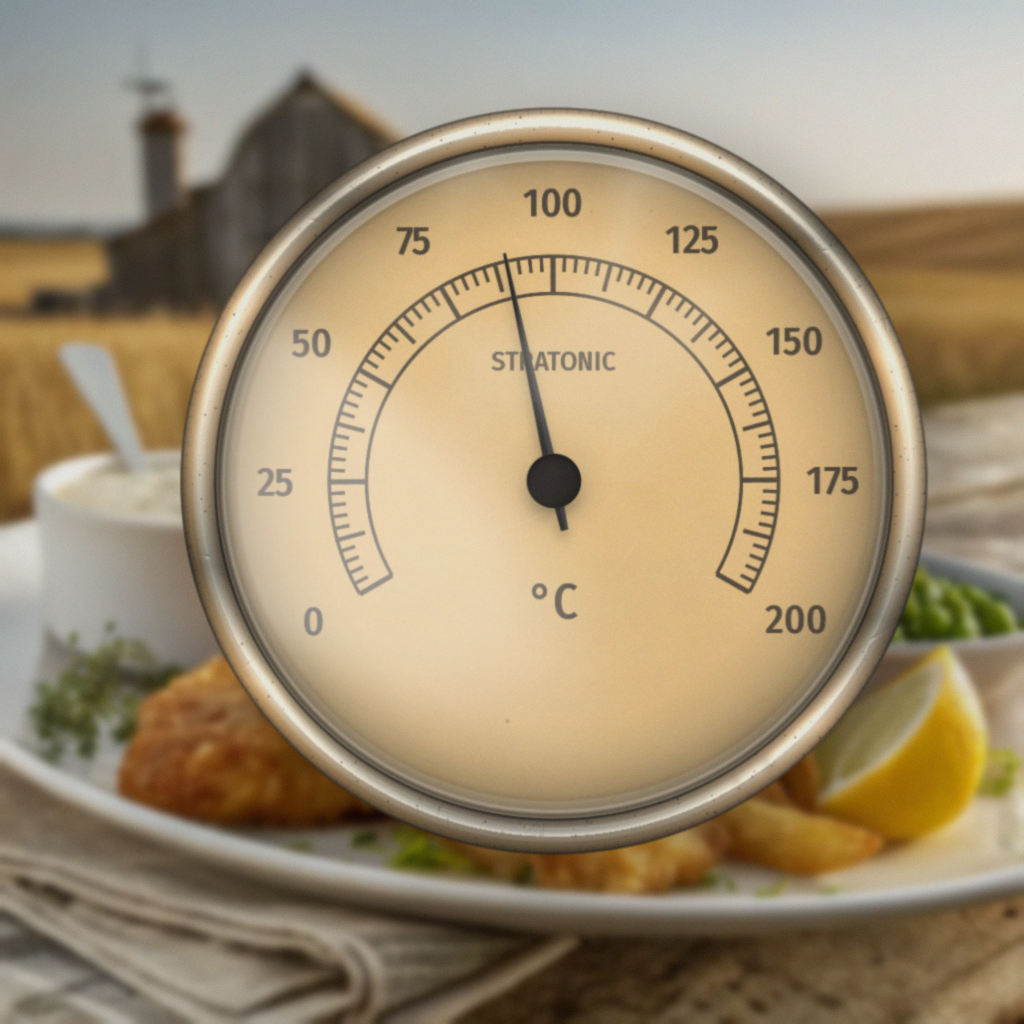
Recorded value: 90 °C
